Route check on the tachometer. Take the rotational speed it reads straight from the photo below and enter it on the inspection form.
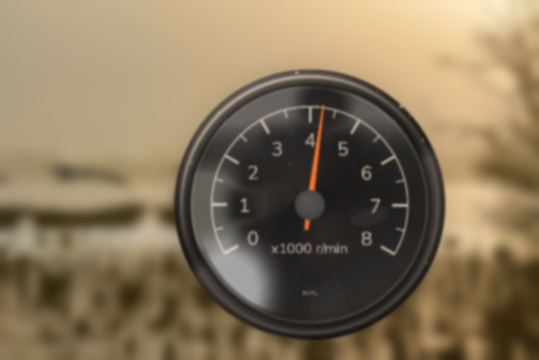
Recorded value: 4250 rpm
